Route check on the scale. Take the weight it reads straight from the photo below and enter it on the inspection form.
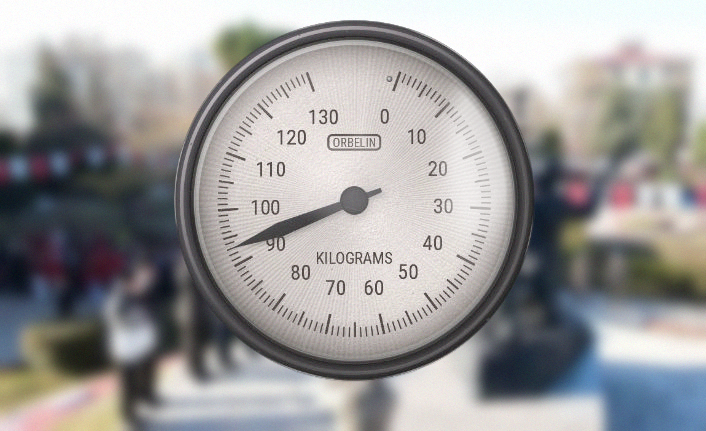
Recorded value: 93 kg
